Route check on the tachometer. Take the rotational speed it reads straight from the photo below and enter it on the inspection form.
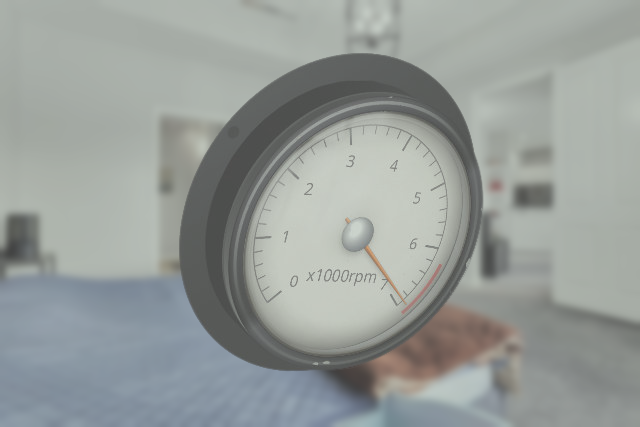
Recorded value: 6900 rpm
